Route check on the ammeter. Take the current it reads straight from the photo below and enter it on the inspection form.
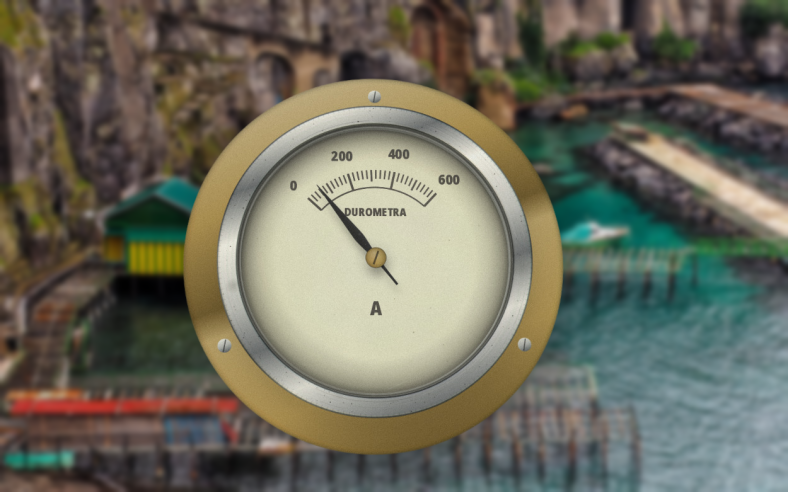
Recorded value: 60 A
